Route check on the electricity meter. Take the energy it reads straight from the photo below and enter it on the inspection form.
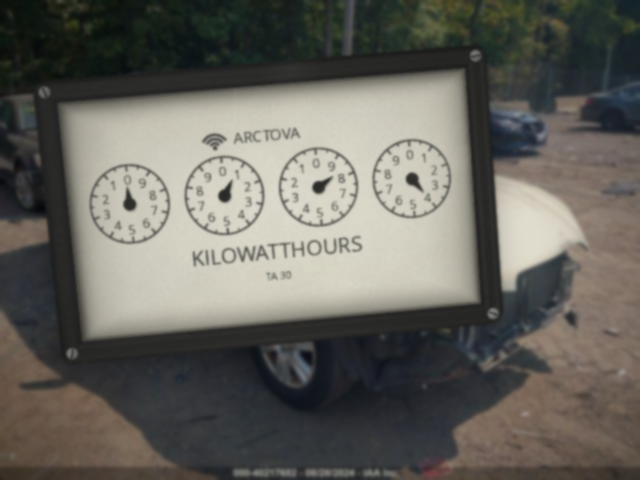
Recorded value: 84 kWh
